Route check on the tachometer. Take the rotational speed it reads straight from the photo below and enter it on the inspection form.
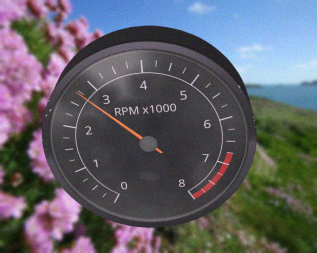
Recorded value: 2750 rpm
